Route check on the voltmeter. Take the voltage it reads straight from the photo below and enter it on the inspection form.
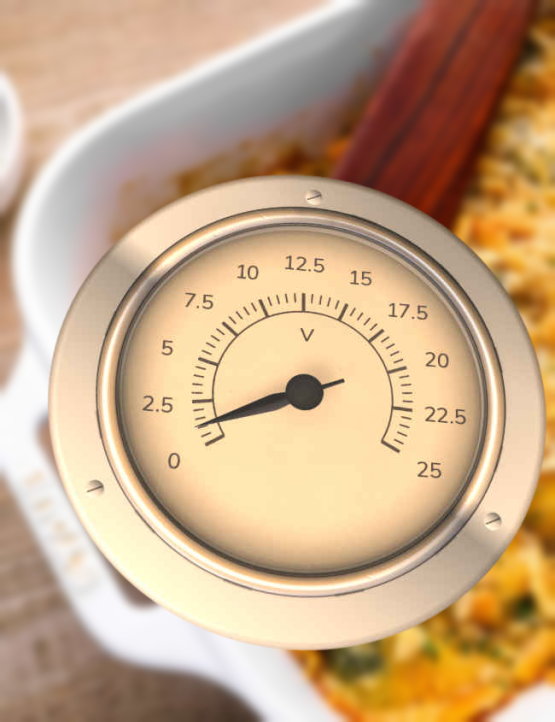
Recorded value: 1 V
